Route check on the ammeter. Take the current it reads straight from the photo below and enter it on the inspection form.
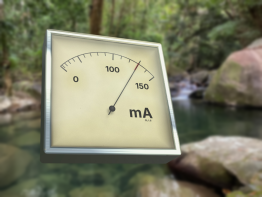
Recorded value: 130 mA
